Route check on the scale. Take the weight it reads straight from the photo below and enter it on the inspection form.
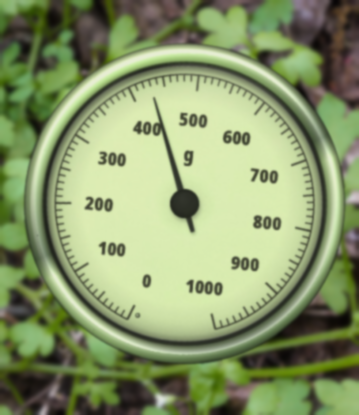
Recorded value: 430 g
